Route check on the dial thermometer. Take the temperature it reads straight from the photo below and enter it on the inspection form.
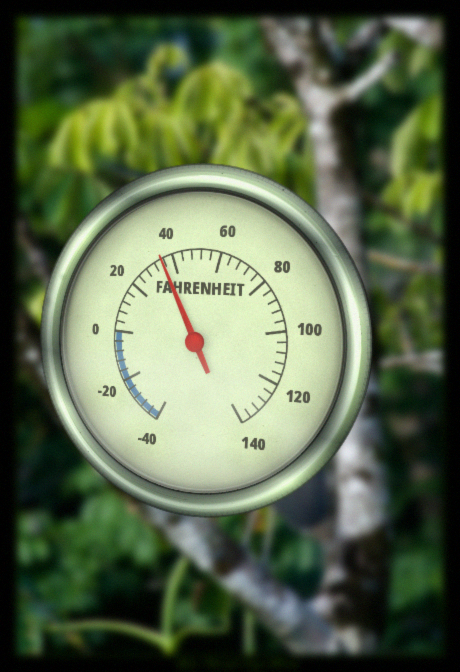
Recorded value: 36 °F
